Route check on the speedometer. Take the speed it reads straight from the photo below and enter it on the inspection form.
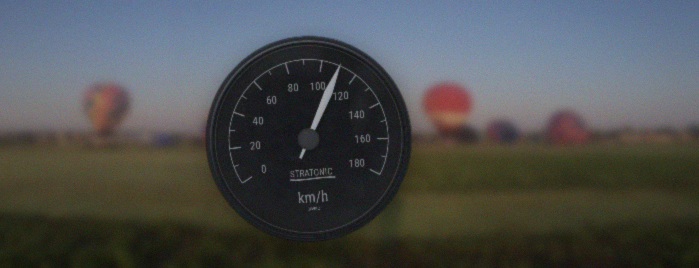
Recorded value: 110 km/h
